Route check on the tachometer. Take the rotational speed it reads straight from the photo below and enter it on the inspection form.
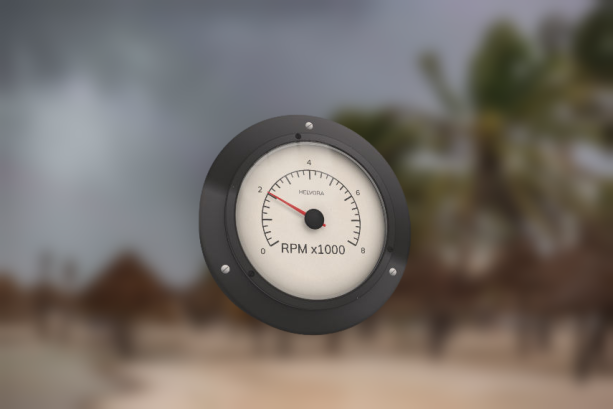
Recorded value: 2000 rpm
